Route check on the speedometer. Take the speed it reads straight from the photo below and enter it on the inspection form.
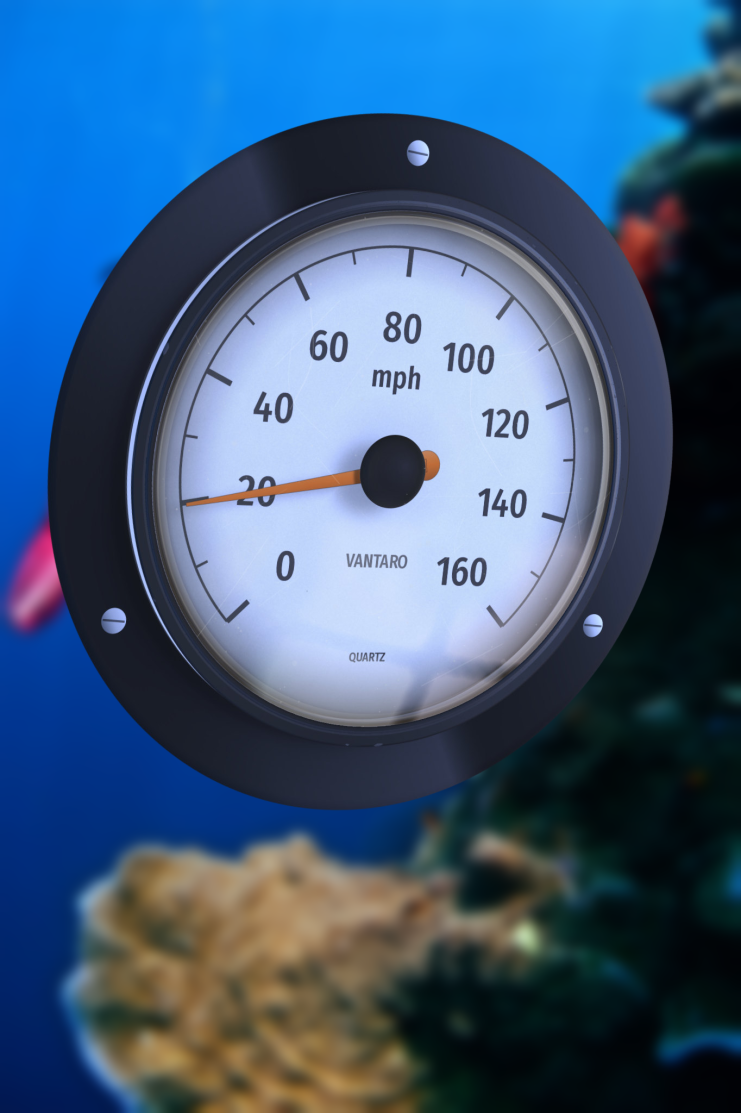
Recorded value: 20 mph
